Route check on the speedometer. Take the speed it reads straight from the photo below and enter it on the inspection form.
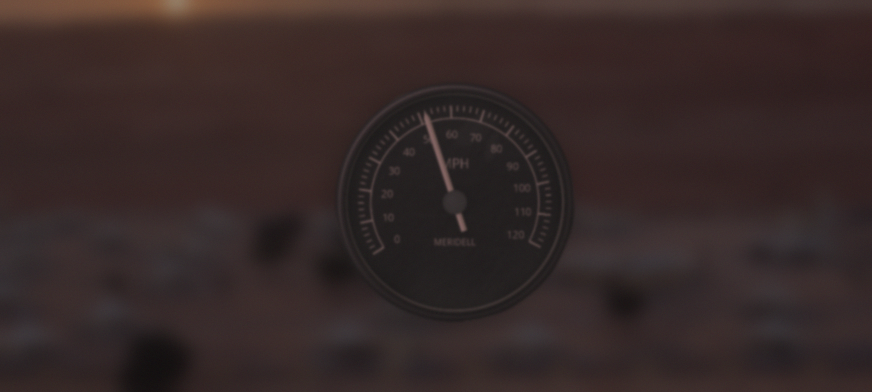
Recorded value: 52 mph
